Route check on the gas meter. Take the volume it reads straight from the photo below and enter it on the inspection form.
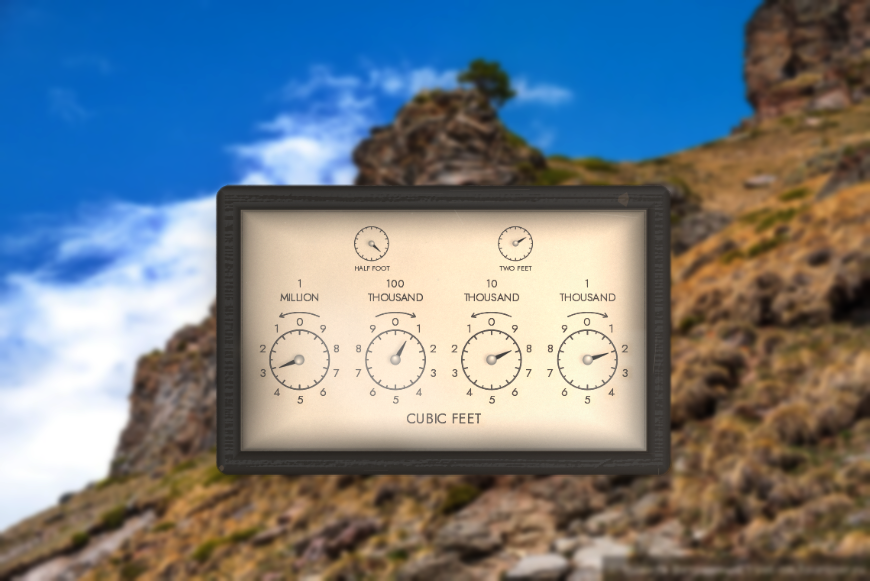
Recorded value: 308200 ft³
